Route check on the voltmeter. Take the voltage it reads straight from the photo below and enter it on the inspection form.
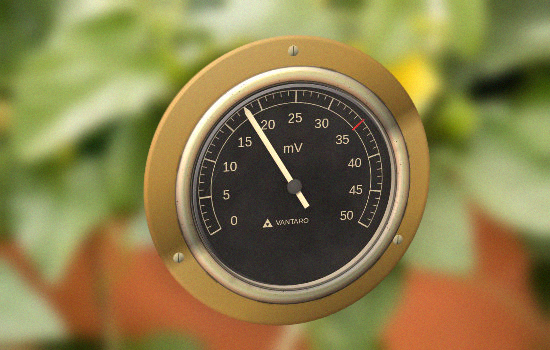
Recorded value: 18 mV
